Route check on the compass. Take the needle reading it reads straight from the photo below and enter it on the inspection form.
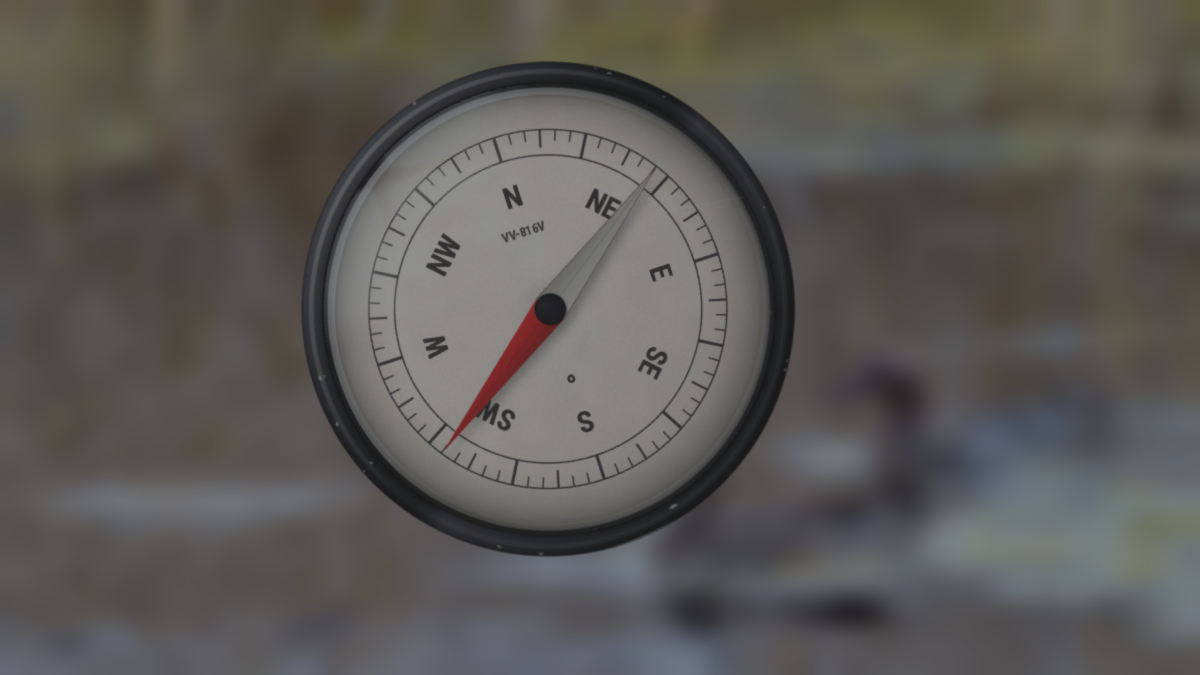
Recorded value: 235 °
